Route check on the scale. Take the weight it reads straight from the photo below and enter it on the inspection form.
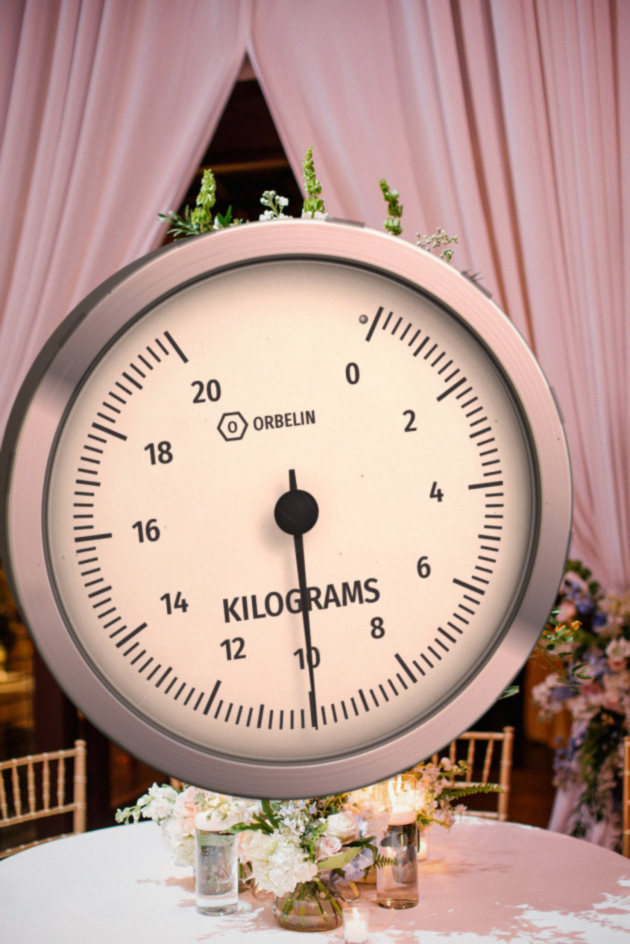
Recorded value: 10 kg
